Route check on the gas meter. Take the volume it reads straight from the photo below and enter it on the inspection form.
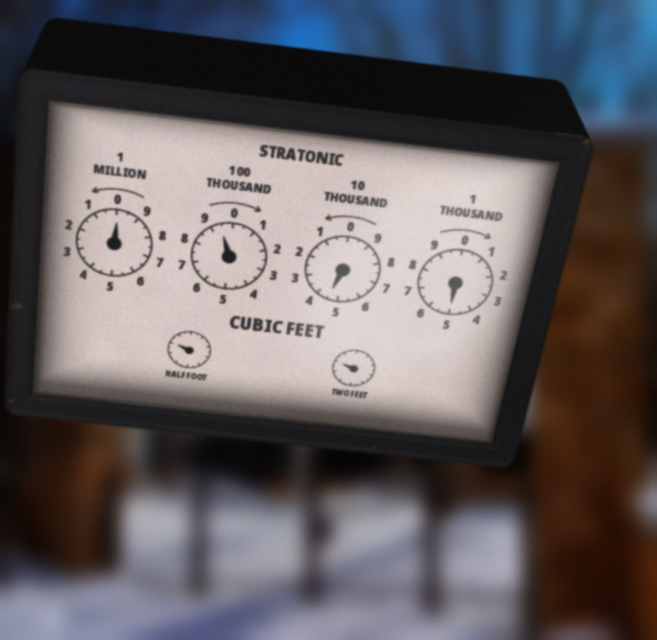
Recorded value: 994500 ft³
